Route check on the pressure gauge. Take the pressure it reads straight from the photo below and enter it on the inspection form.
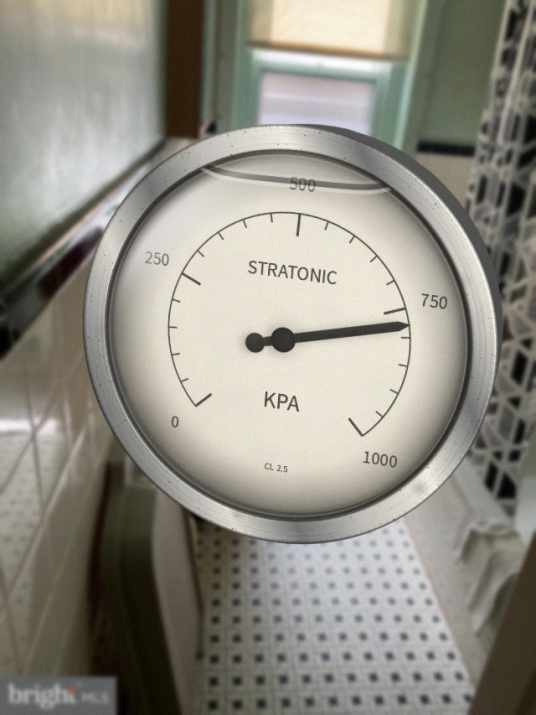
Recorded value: 775 kPa
